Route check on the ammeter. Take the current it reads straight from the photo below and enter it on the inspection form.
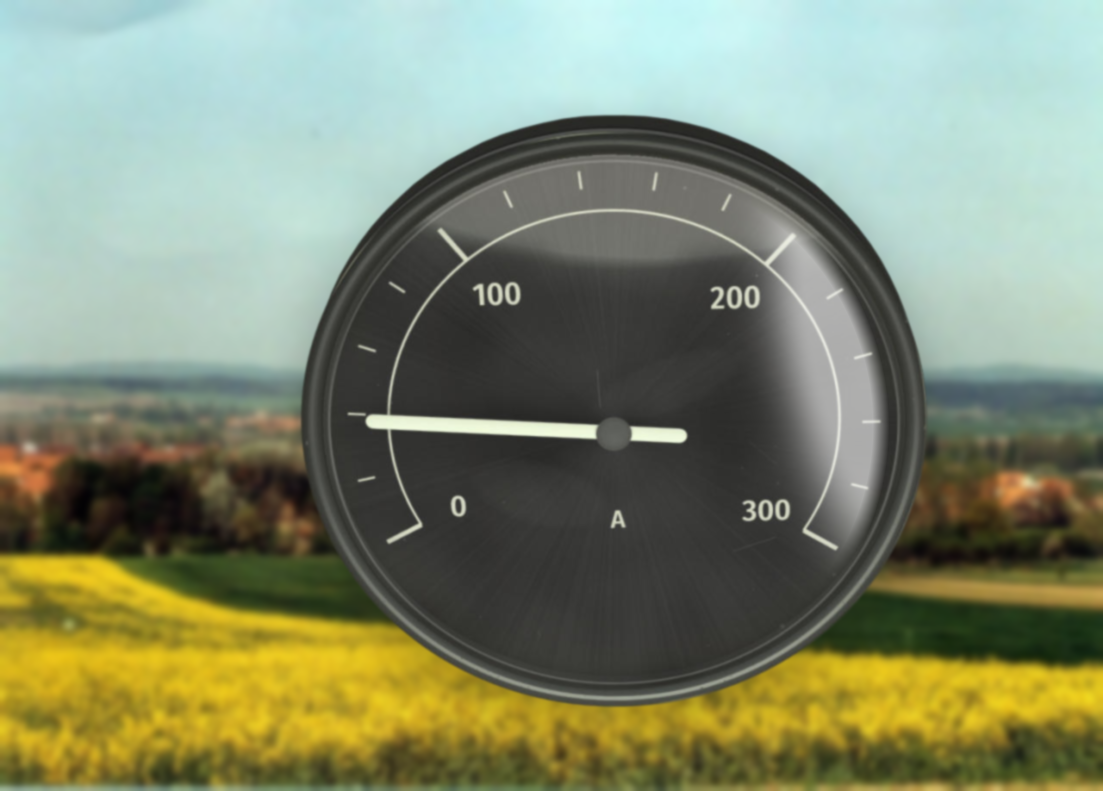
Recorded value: 40 A
